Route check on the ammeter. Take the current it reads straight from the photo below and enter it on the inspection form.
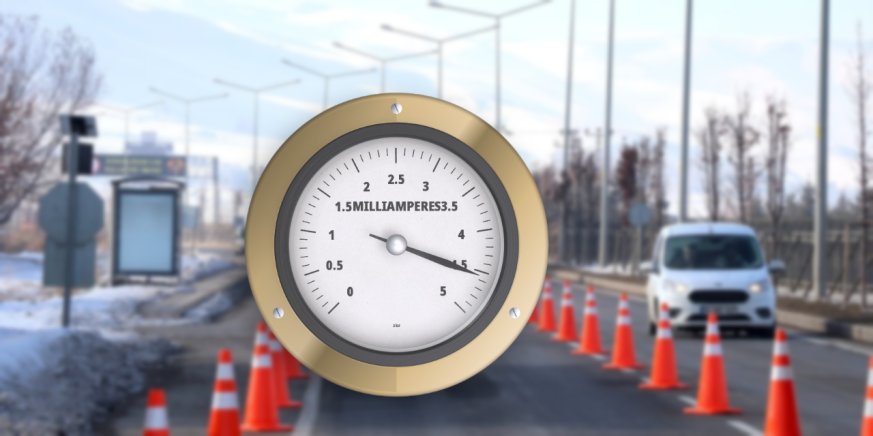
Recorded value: 4.55 mA
